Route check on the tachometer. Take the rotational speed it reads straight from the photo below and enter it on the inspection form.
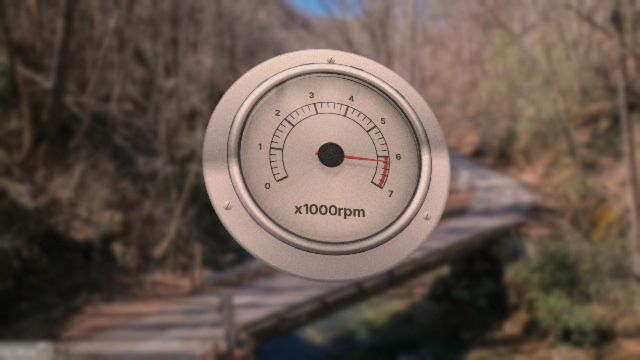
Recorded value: 6200 rpm
